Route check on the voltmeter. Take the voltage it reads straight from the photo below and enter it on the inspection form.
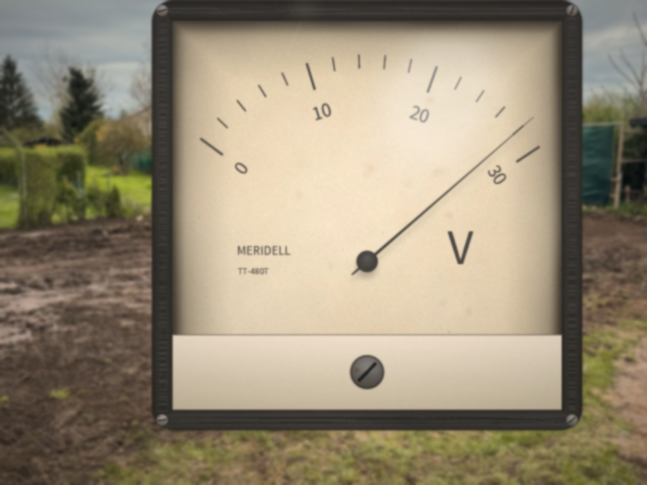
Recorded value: 28 V
